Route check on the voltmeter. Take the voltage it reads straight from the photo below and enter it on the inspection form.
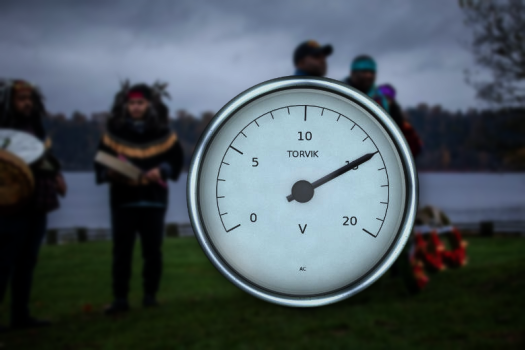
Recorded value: 15 V
